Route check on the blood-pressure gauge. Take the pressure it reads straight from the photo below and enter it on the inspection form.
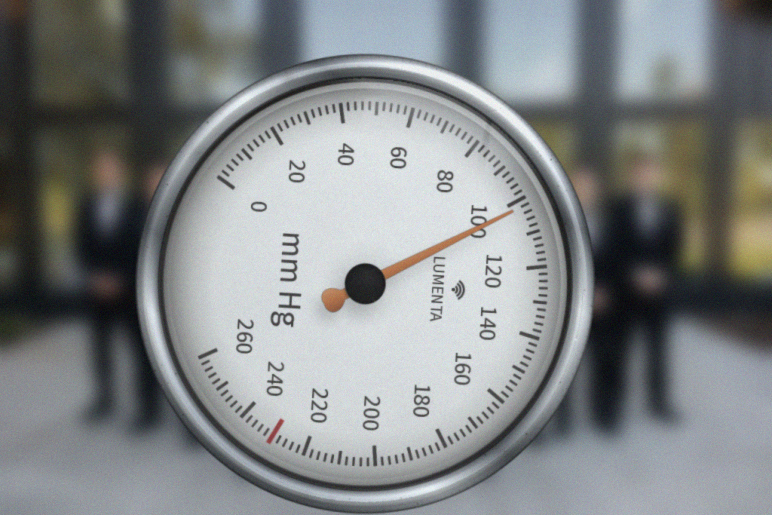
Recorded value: 102 mmHg
